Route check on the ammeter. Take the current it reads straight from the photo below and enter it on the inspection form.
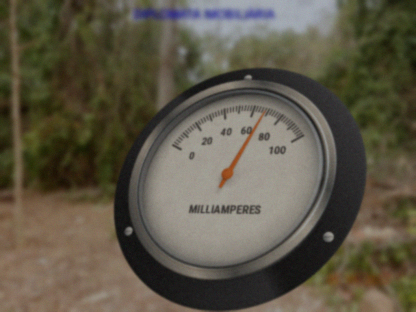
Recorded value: 70 mA
